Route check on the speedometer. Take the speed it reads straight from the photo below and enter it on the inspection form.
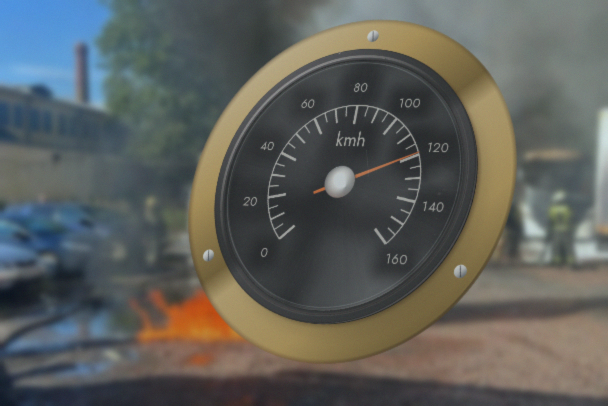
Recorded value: 120 km/h
